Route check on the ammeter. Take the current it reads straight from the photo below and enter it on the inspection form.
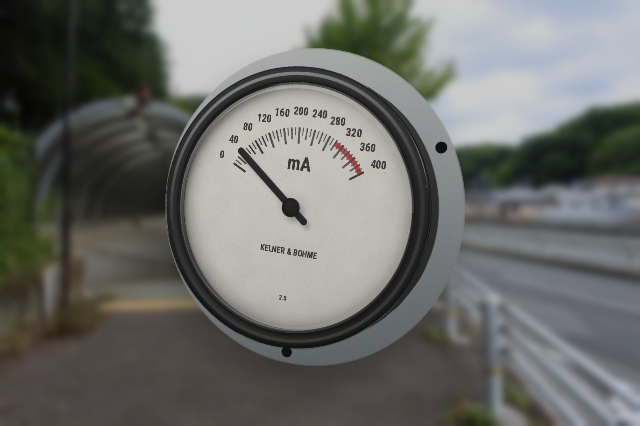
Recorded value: 40 mA
